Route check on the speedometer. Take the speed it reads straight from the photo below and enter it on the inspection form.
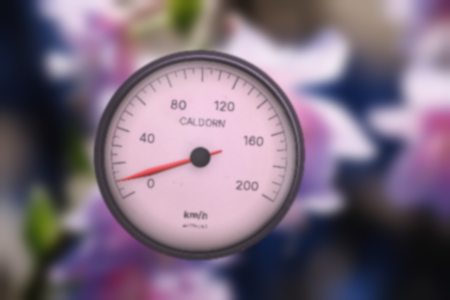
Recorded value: 10 km/h
